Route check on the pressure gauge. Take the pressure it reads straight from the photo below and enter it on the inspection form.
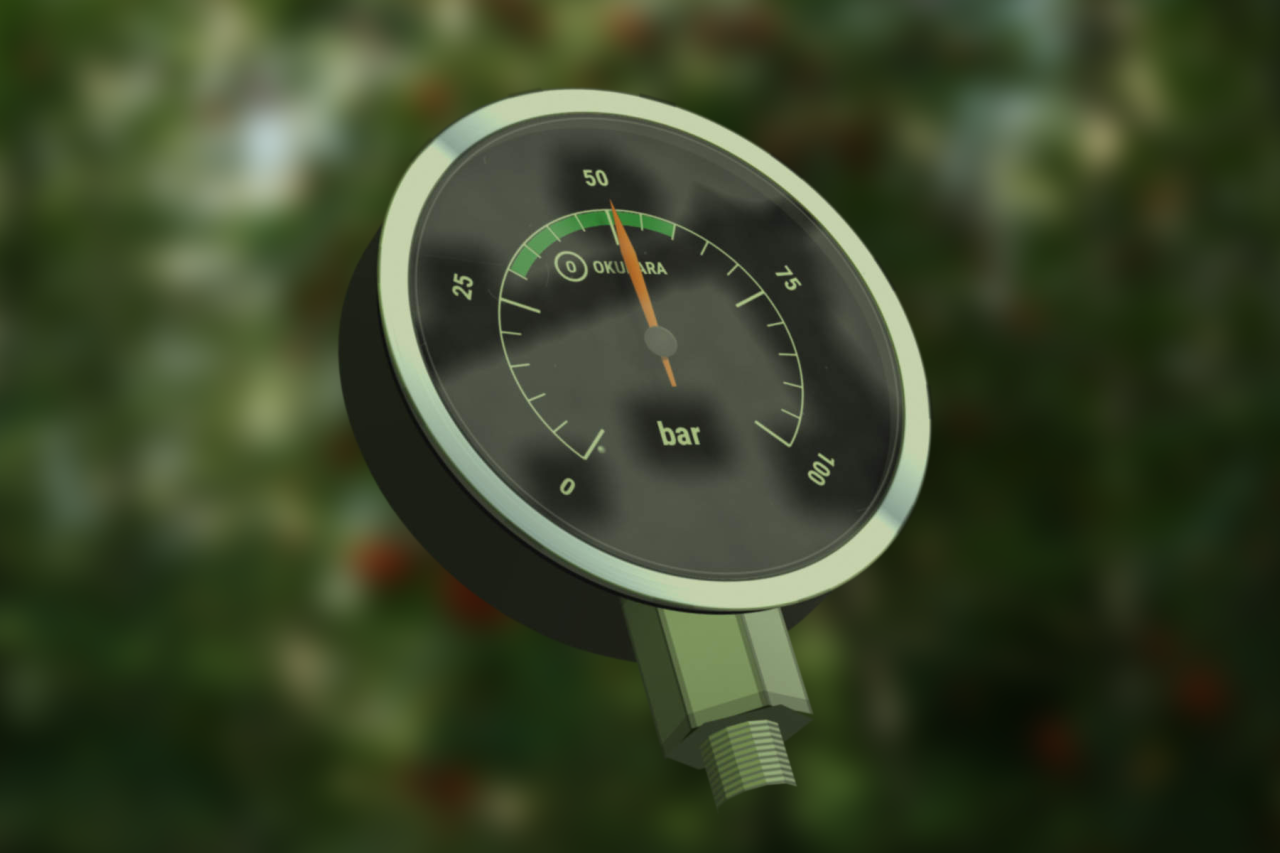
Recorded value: 50 bar
